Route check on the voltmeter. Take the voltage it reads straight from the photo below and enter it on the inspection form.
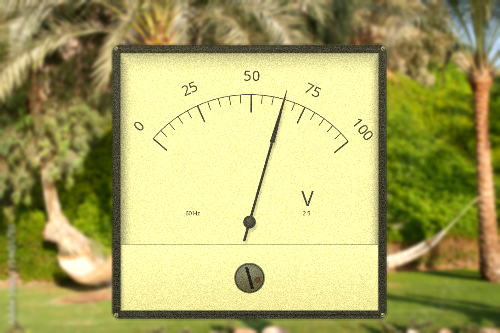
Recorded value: 65 V
